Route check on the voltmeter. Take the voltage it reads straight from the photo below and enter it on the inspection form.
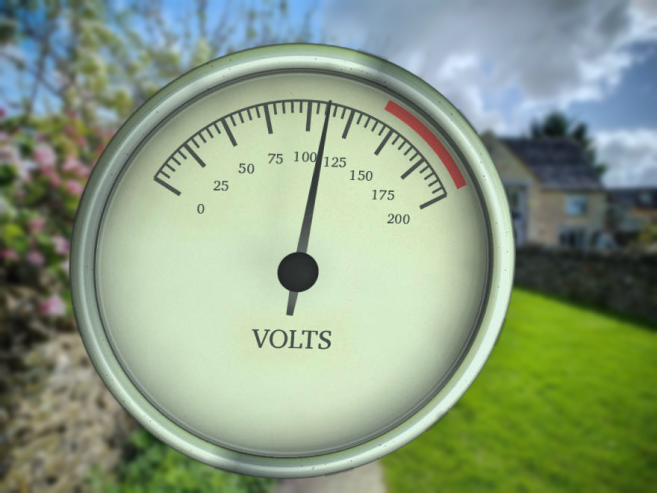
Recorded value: 110 V
